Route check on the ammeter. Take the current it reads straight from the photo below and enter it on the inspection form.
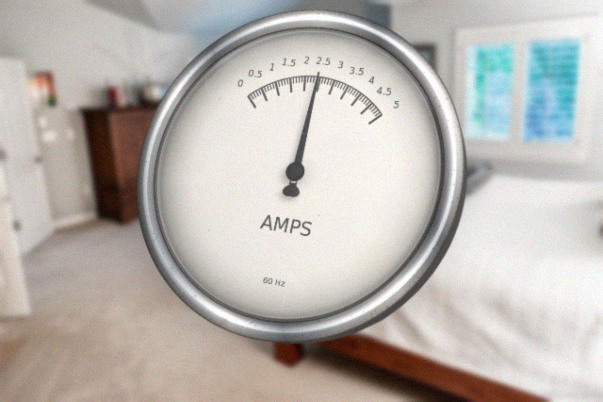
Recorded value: 2.5 A
